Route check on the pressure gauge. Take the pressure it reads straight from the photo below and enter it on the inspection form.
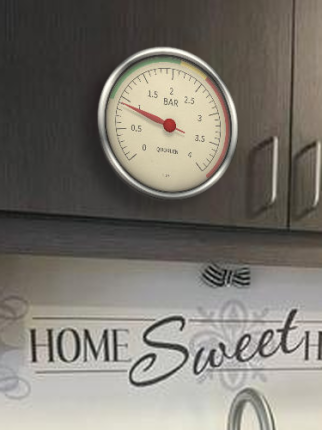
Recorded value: 0.9 bar
